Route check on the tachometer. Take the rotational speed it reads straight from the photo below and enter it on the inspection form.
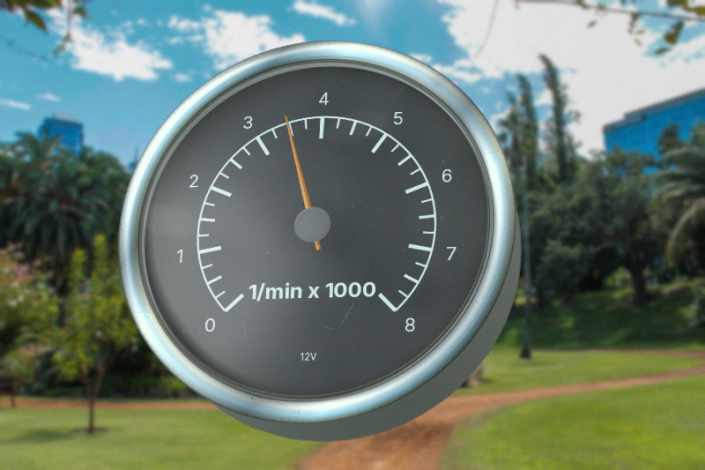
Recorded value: 3500 rpm
